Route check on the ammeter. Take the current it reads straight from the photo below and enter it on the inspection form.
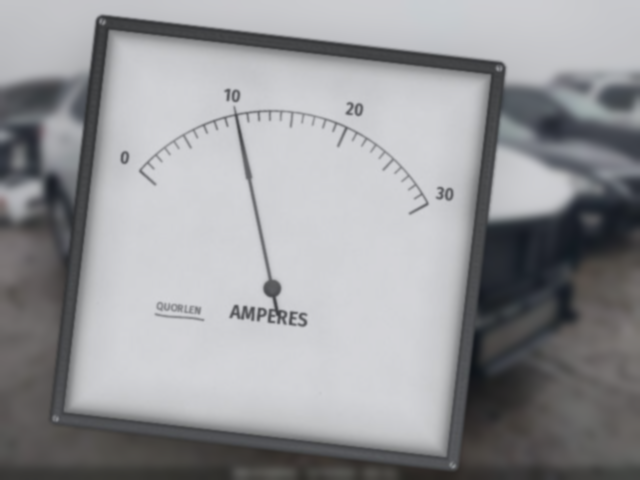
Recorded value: 10 A
